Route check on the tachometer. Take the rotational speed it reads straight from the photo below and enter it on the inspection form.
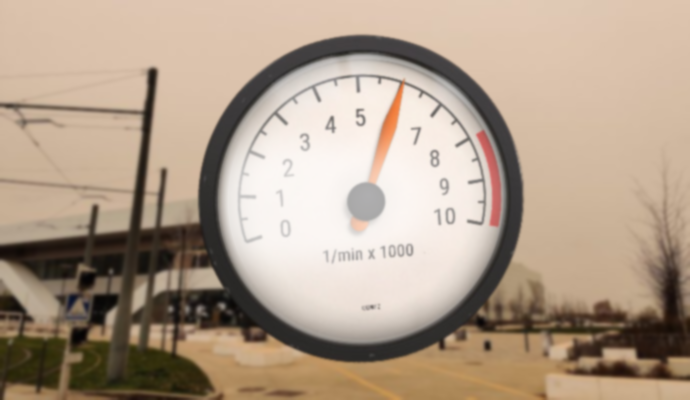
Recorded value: 6000 rpm
